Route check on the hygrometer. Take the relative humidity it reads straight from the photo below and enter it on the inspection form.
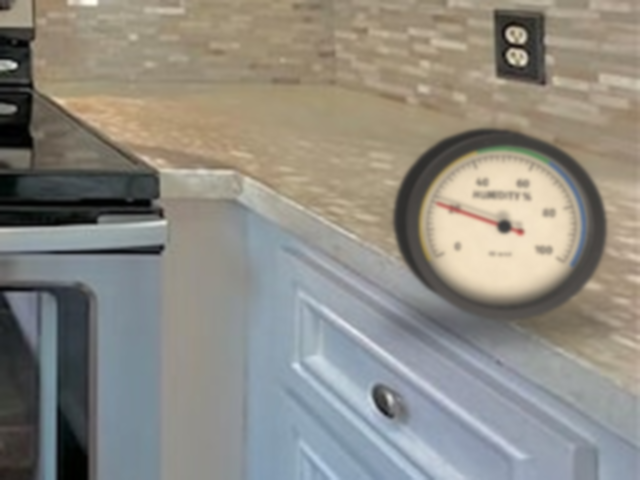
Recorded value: 20 %
